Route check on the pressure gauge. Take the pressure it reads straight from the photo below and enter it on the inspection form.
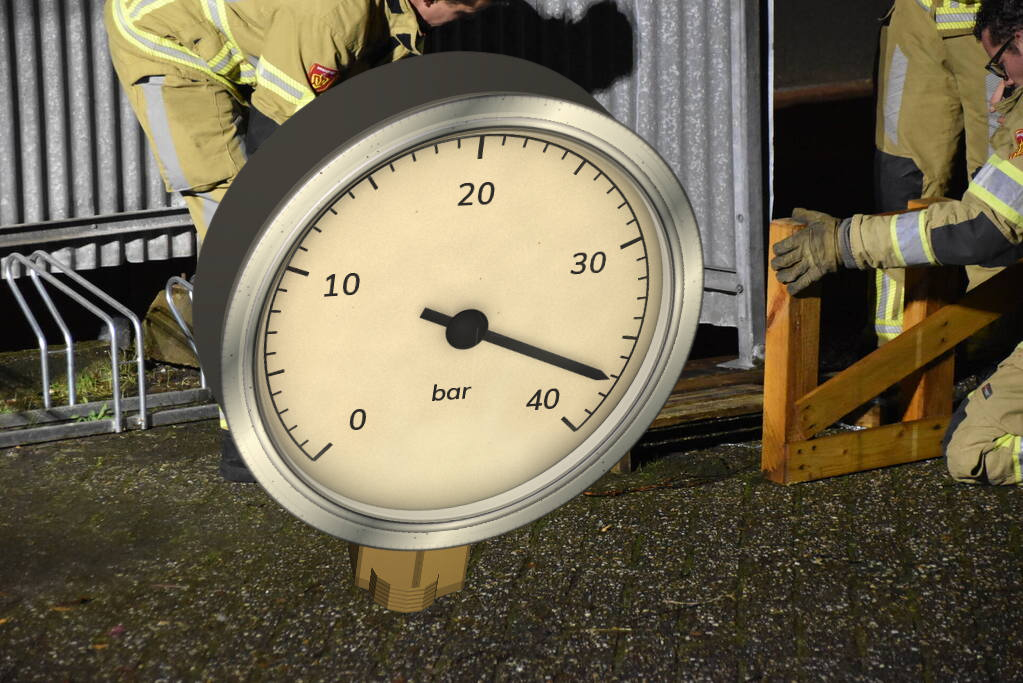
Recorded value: 37 bar
